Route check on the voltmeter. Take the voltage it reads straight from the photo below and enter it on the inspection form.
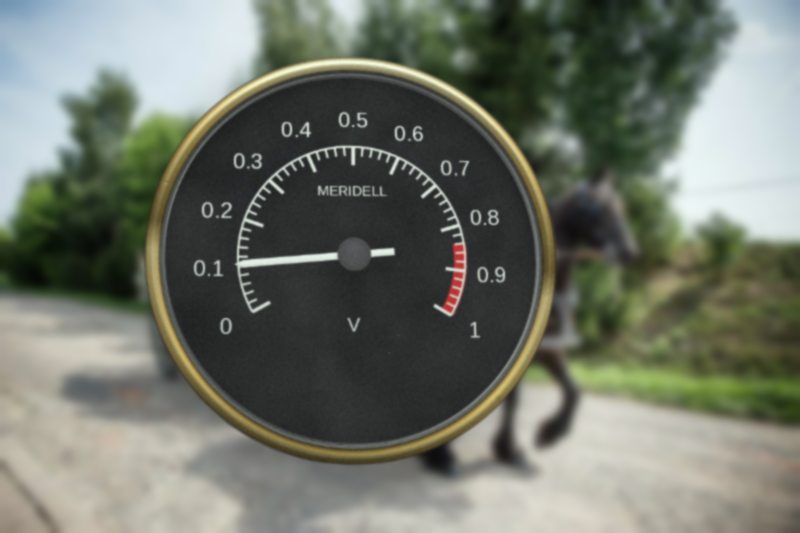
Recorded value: 0.1 V
